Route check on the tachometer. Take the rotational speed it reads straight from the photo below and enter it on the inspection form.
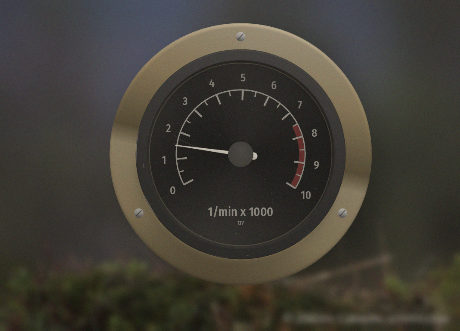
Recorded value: 1500 rpm
